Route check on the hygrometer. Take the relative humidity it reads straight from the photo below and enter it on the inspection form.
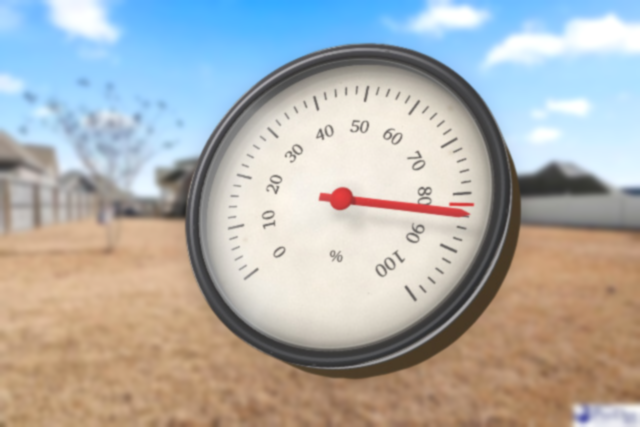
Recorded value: 84 %
